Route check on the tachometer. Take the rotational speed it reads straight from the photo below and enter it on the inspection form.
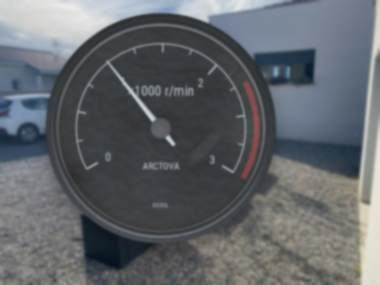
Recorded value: 1000 rpm
